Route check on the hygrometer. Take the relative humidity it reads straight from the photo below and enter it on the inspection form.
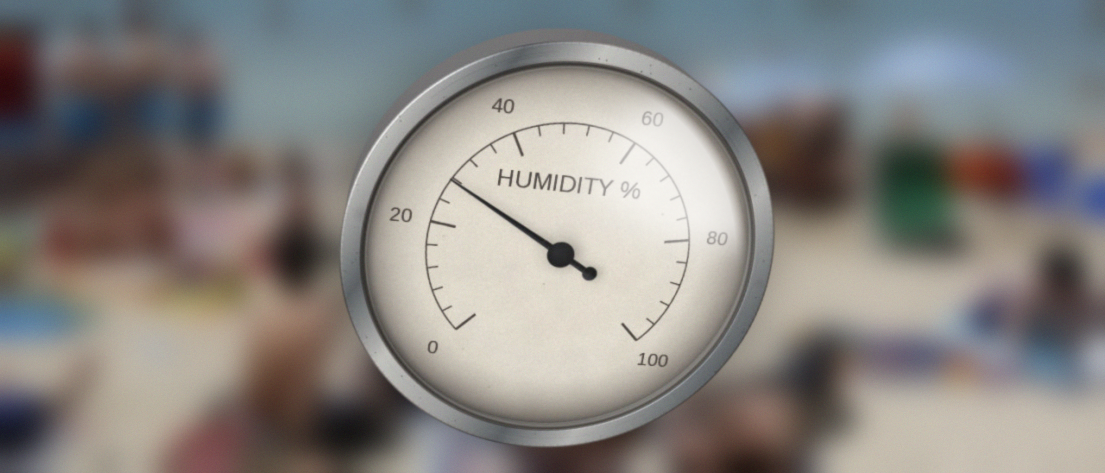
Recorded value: 28 %
